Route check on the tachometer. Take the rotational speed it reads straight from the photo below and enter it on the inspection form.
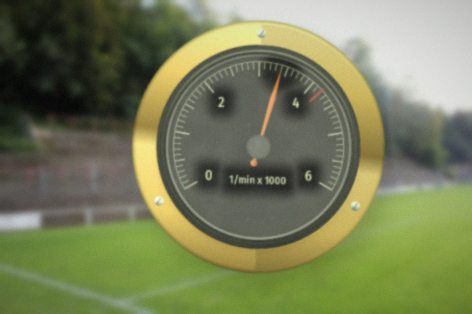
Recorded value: 3400 rpm
